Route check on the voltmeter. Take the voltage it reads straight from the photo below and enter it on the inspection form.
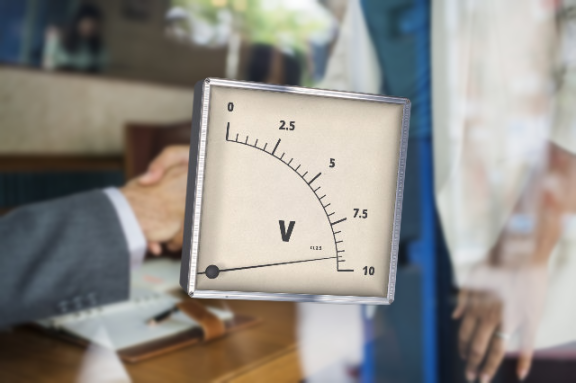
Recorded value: 9.25 V
